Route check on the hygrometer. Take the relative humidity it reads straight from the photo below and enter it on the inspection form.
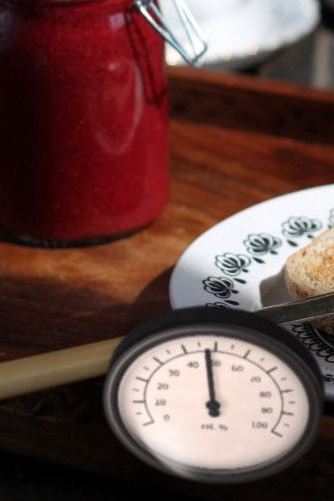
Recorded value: 47.5 %
